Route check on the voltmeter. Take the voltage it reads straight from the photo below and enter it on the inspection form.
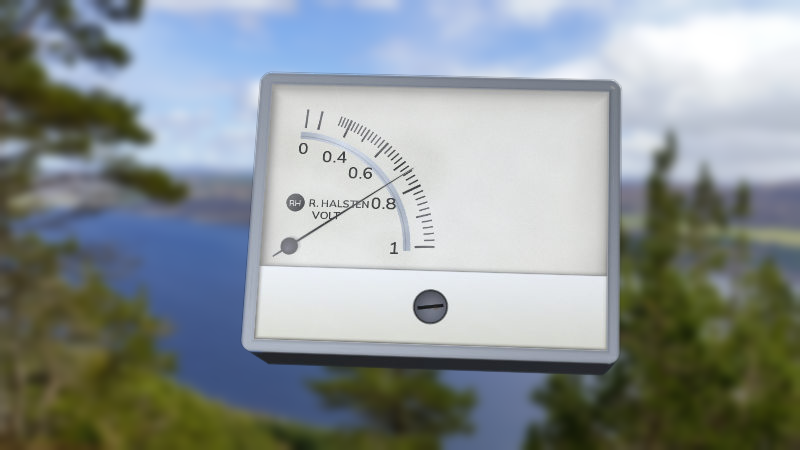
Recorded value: 0.74 V
